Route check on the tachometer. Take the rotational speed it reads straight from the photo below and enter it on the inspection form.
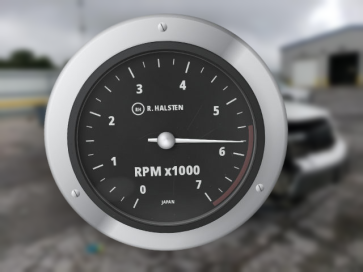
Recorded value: 5750 rpm
